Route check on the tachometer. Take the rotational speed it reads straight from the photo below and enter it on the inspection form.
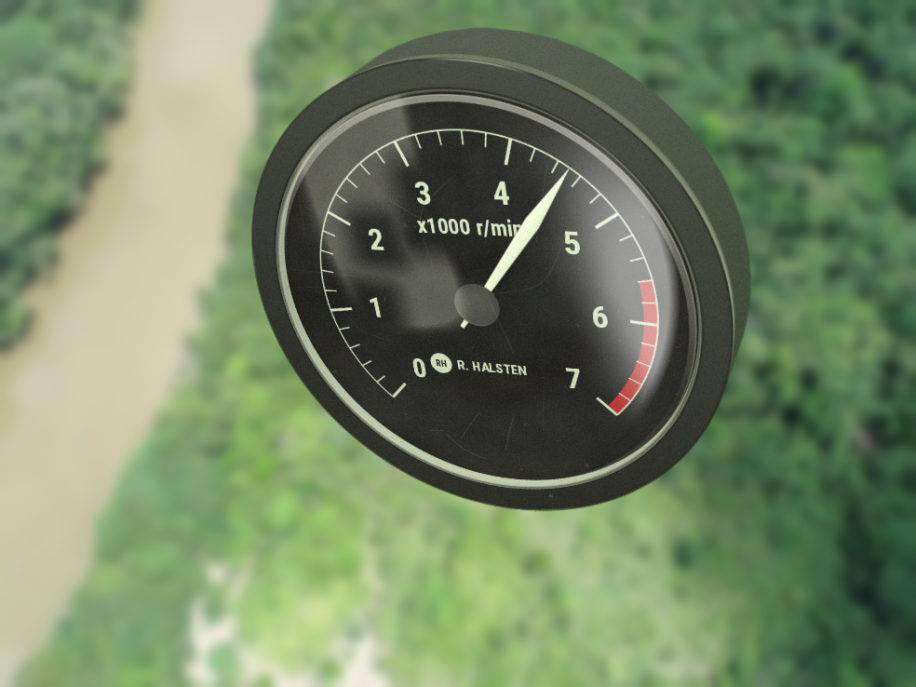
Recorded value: 4500 rpm
